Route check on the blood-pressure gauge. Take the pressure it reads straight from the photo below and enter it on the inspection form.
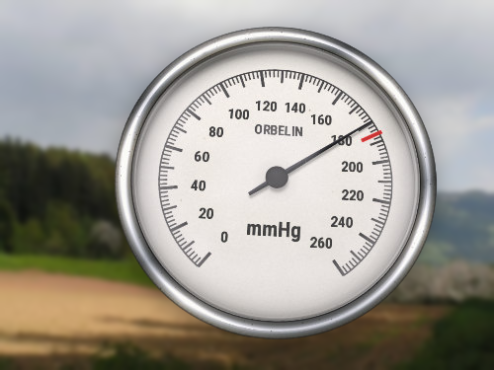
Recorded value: 180 mmHg
